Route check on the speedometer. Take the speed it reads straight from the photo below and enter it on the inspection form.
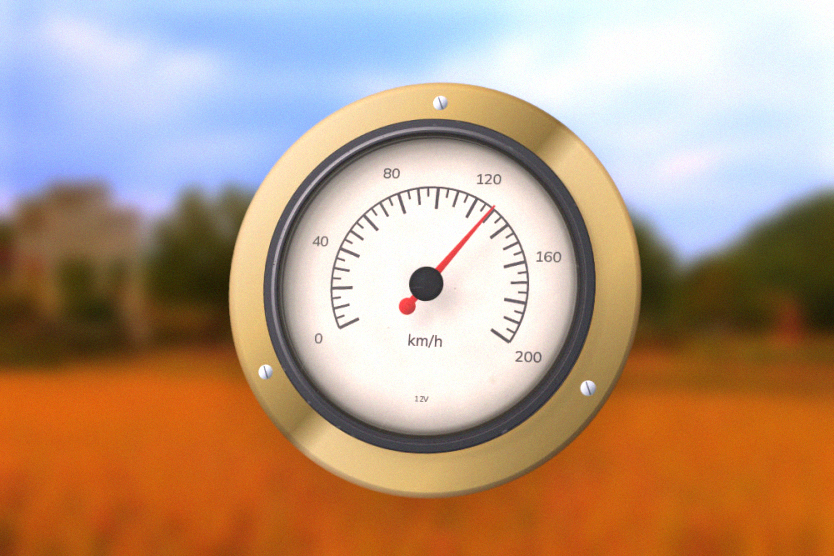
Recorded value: 130 km/h
